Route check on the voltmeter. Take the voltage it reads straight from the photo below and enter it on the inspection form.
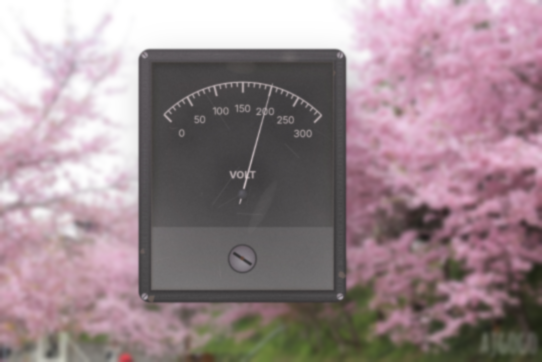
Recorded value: 200 V
